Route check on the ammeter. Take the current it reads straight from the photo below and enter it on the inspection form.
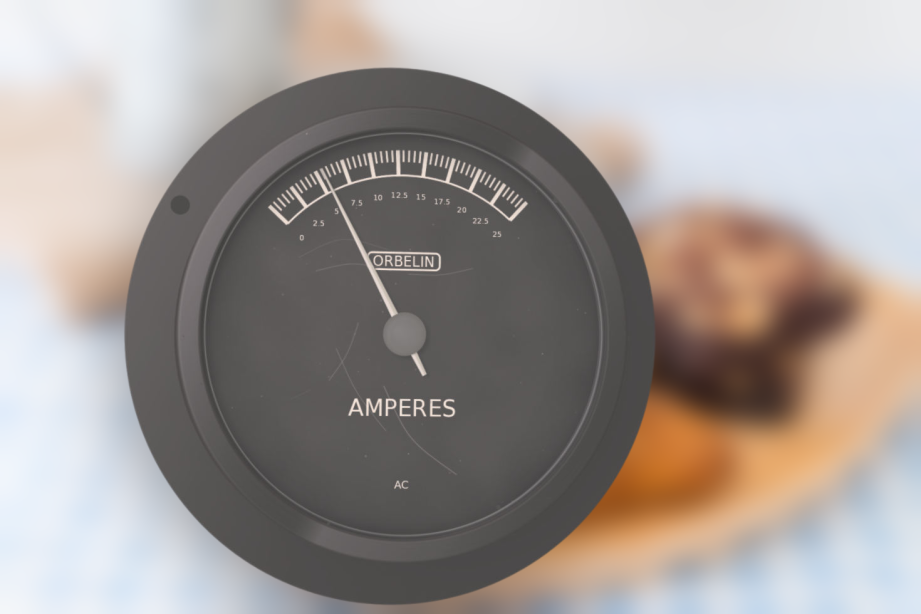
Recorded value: 5.5 A
